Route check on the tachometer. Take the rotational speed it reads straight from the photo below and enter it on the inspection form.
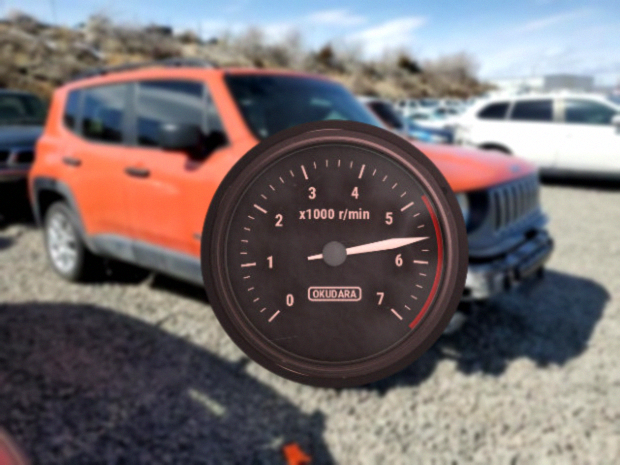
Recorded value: 5600 rpm
